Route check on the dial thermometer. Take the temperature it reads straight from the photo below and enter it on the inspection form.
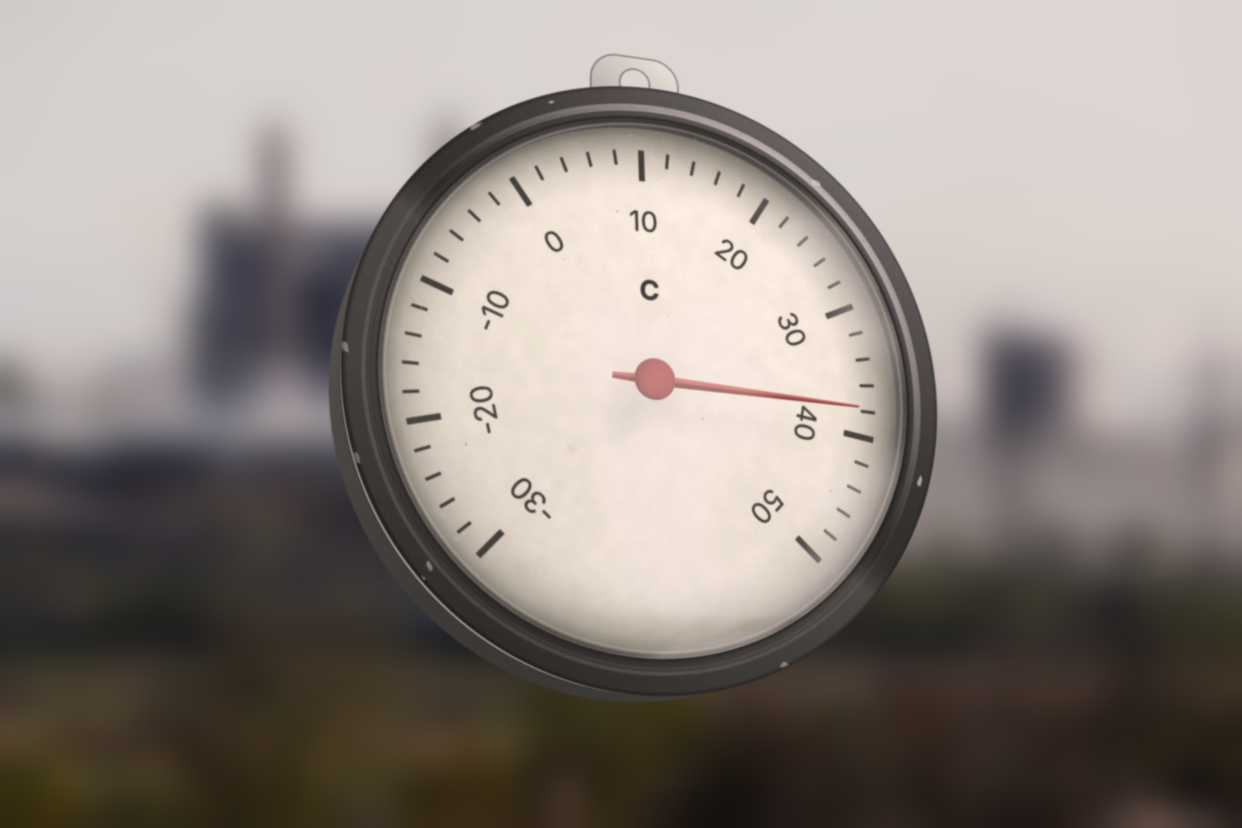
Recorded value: 38 °C
